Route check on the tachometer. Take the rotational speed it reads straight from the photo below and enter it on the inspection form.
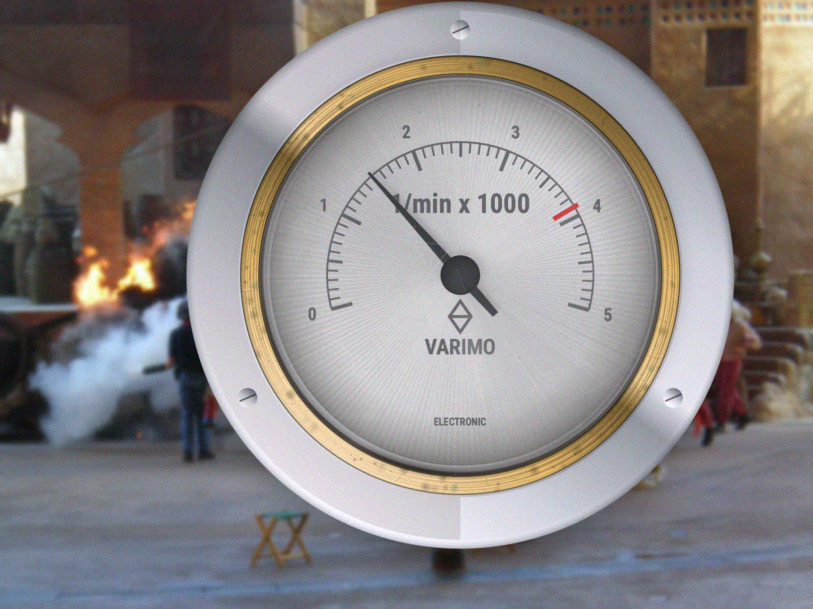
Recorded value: 1500 rpm
